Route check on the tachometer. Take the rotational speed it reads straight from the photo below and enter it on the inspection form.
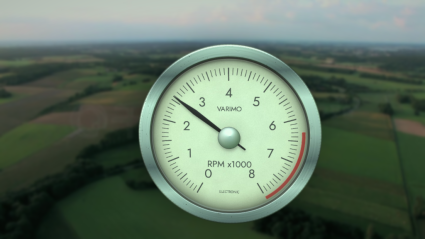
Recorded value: 2600 rpm
